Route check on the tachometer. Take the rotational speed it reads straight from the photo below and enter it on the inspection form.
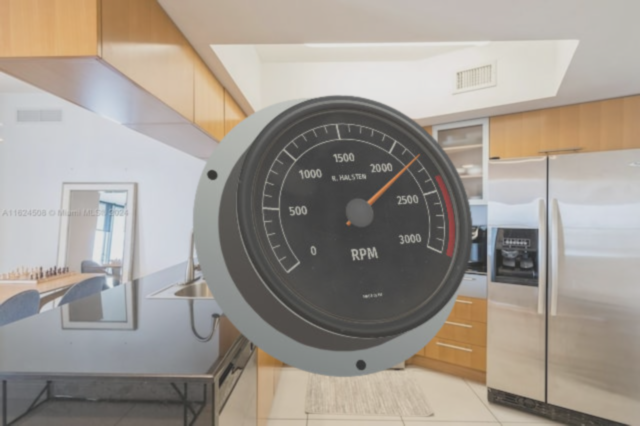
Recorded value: 2200 rpm
